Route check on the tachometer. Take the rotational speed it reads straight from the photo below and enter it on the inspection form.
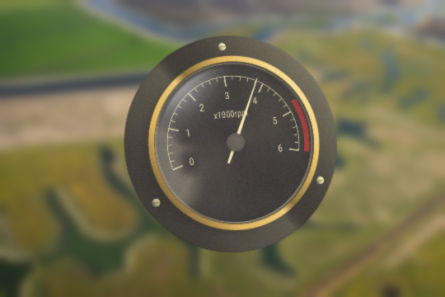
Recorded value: 3800 rpm
